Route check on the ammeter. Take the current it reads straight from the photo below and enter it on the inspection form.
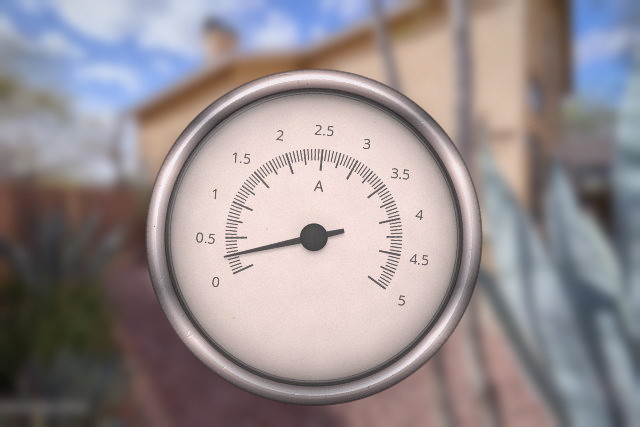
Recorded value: 0.25 A
